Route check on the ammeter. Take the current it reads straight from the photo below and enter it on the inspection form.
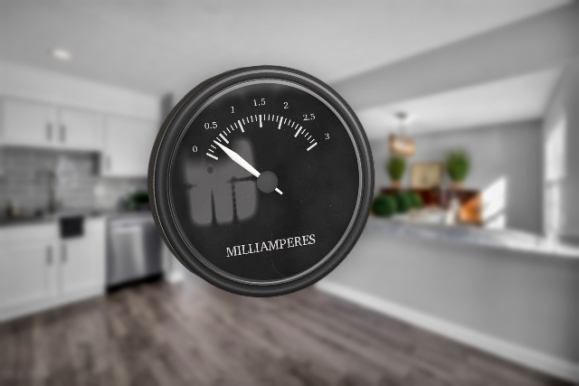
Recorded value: 0.3 mA
